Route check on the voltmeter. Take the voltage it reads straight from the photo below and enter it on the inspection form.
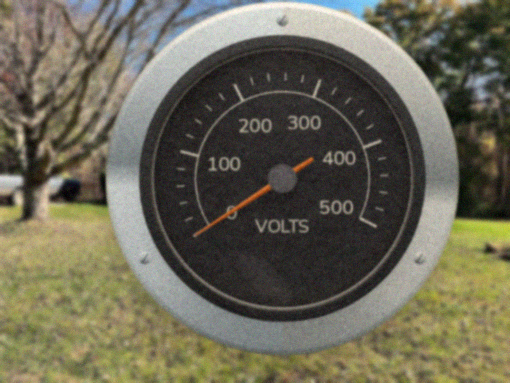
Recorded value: 0 V
